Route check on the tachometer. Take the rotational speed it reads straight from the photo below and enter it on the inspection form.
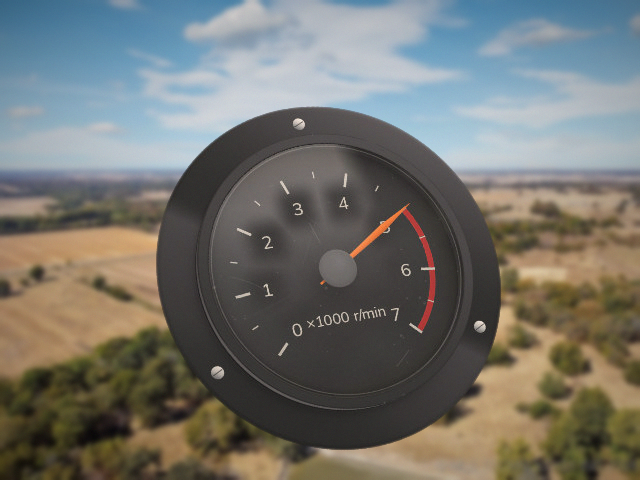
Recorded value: 5000 rpm
